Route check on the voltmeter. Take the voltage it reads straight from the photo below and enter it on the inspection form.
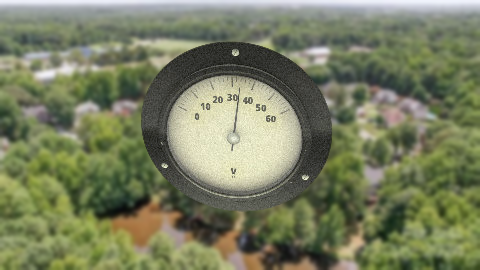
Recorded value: 34 V
